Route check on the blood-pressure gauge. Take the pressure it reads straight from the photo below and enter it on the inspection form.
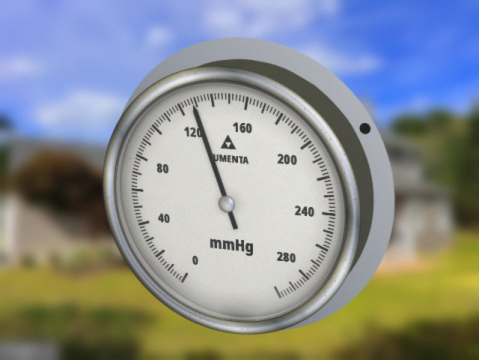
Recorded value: 130 mmHg
